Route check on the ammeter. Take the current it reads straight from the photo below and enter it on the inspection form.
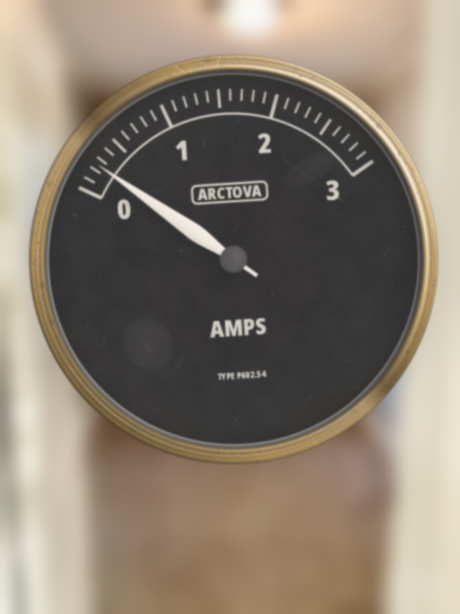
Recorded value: 0.25 A
